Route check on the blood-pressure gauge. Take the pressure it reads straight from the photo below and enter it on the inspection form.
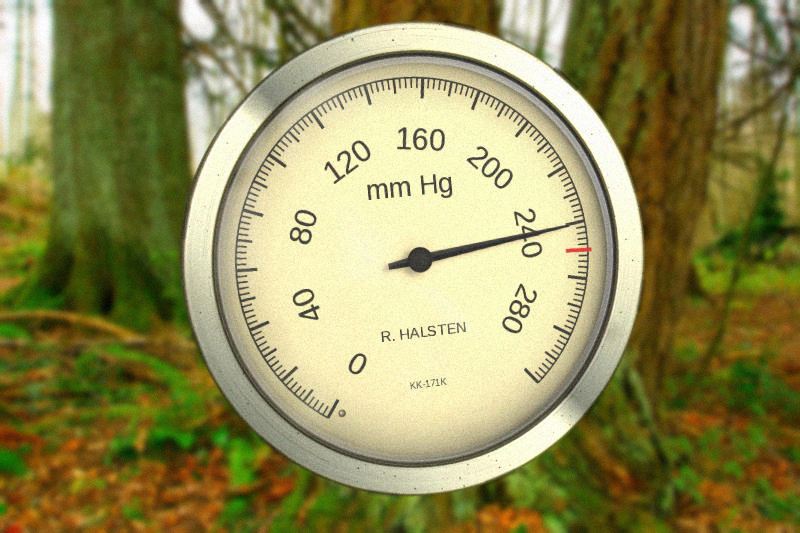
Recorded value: 240 mmHg
